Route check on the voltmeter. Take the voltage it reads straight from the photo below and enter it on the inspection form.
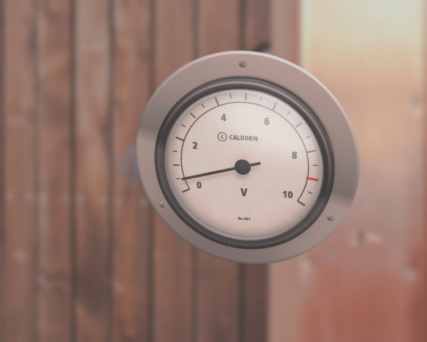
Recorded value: 0.5 V
